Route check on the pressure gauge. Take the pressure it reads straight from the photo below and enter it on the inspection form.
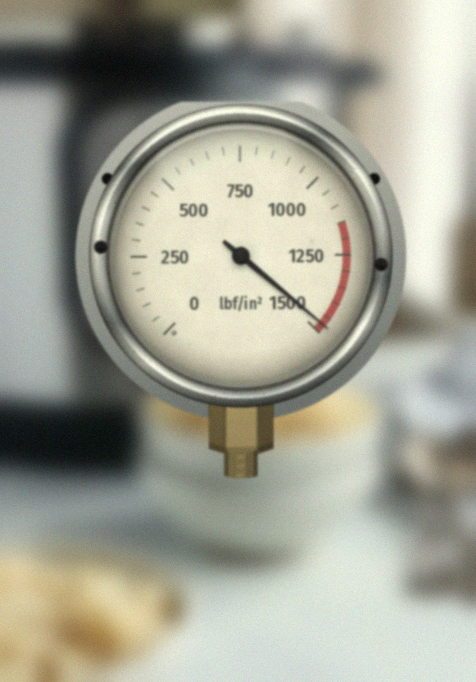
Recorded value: 1475 psi
